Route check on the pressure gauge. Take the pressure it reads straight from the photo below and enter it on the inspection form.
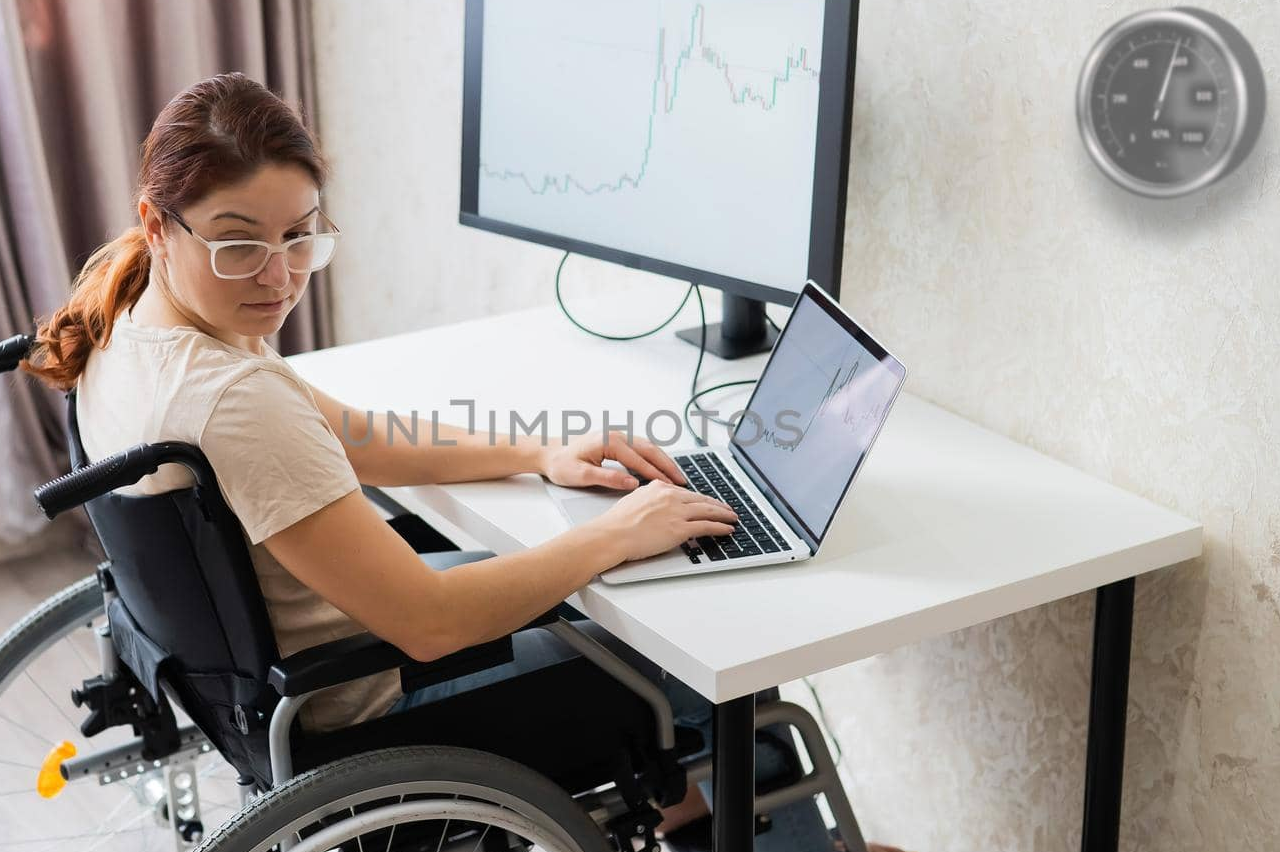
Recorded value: 575 kPa
